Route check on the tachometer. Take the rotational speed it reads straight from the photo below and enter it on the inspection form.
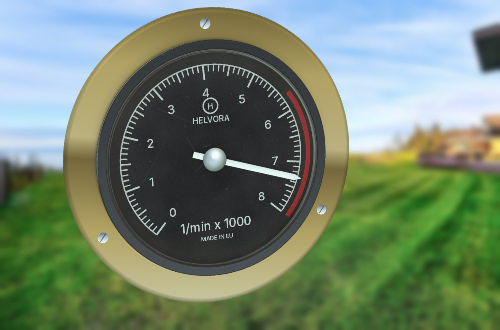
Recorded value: 7300 rpm
